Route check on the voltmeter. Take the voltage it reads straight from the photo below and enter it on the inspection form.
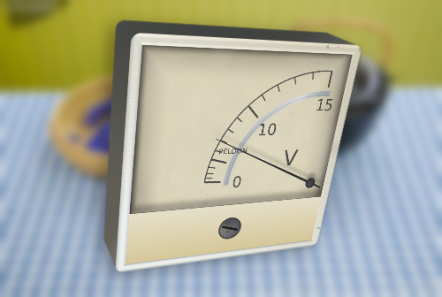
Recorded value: 7 V
